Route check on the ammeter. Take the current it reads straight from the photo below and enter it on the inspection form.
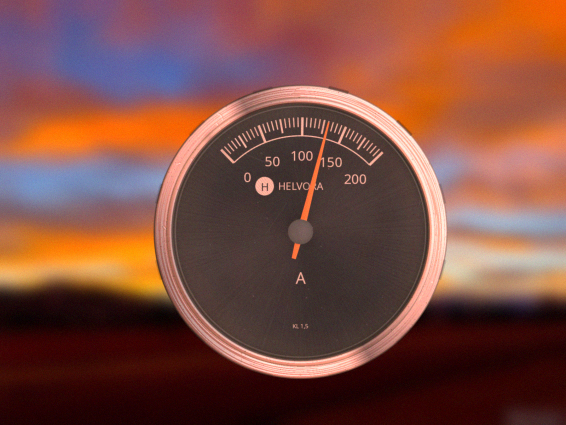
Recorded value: 130 A
